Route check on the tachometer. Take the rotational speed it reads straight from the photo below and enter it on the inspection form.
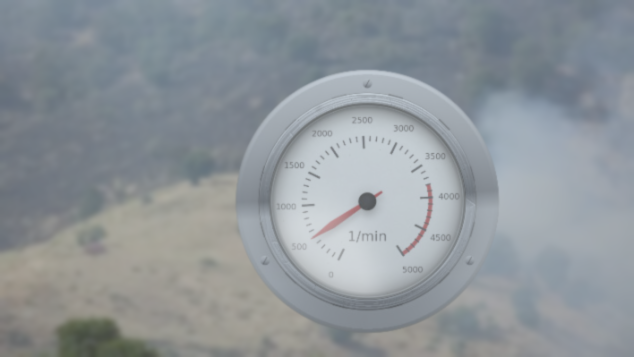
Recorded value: 500 rpm
